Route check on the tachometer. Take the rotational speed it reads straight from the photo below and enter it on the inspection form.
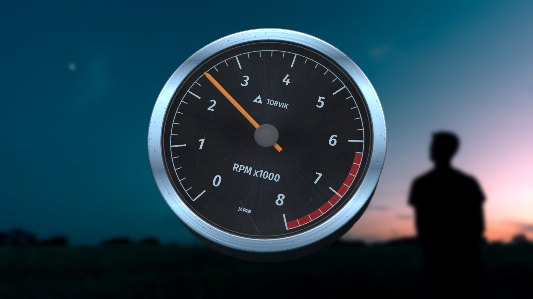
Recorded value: 2400 rpm
